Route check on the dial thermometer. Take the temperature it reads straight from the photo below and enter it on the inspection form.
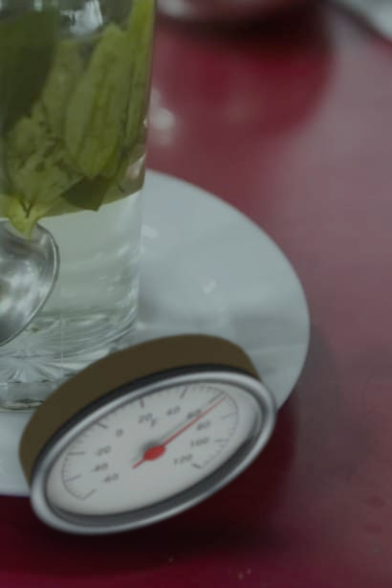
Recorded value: 60 °F
